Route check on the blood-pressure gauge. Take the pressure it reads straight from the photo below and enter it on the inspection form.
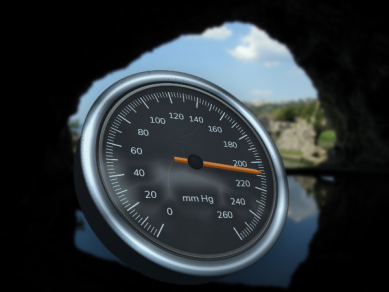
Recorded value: 210 mmHg
